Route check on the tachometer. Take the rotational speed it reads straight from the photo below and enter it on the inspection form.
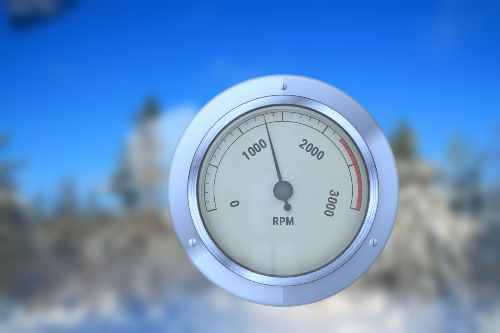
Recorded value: 1300 rpm
